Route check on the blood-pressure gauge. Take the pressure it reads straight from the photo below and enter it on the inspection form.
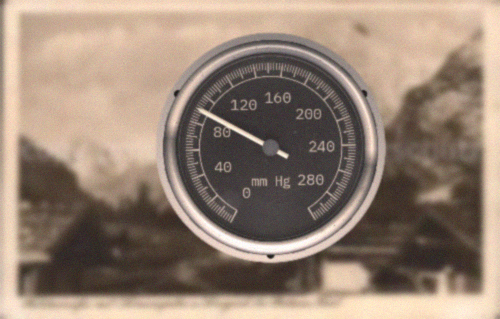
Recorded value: 90 mmHg
